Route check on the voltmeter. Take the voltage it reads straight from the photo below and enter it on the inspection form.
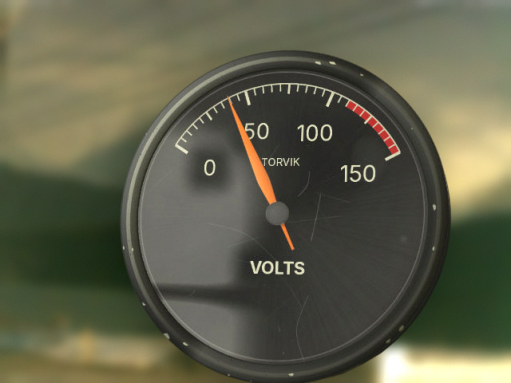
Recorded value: 40 V
